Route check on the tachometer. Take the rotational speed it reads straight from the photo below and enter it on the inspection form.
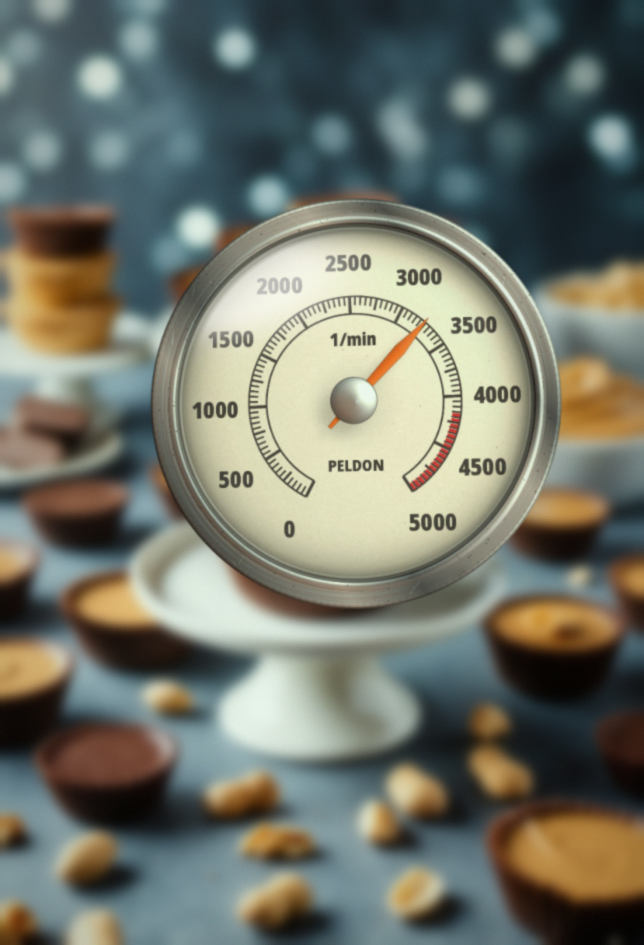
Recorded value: 3250 rpm
